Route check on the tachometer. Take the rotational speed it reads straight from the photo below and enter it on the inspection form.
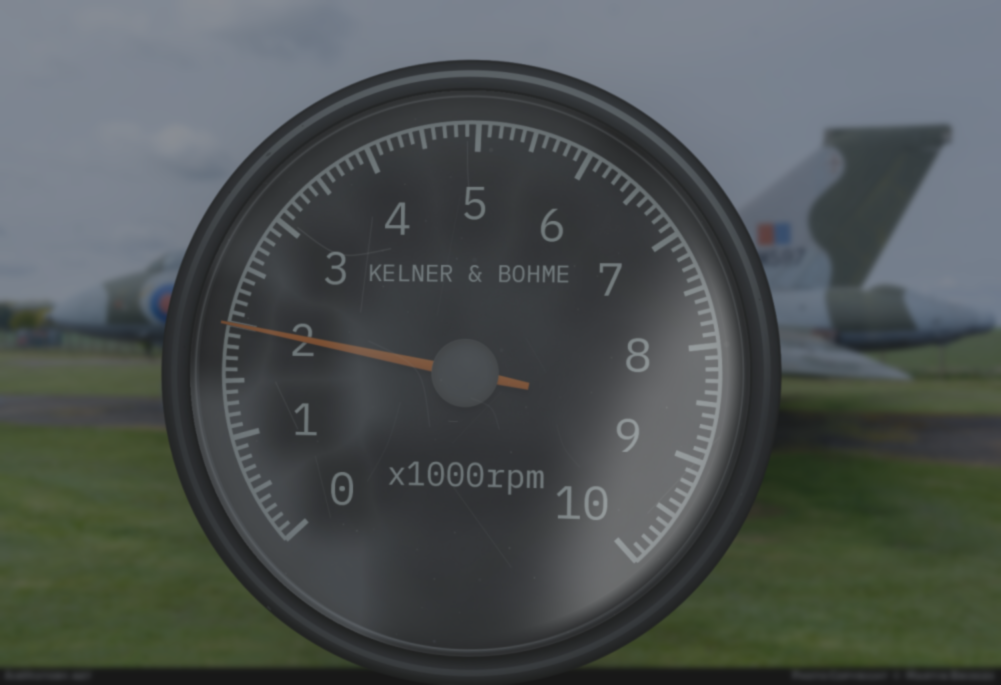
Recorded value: 2000 rpm
